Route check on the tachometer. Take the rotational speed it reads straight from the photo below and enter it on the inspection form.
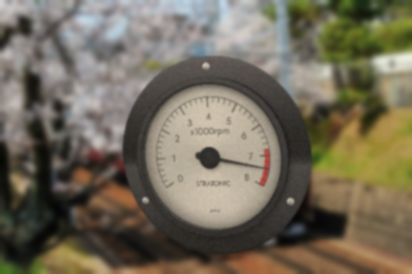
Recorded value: 7400 rpm
